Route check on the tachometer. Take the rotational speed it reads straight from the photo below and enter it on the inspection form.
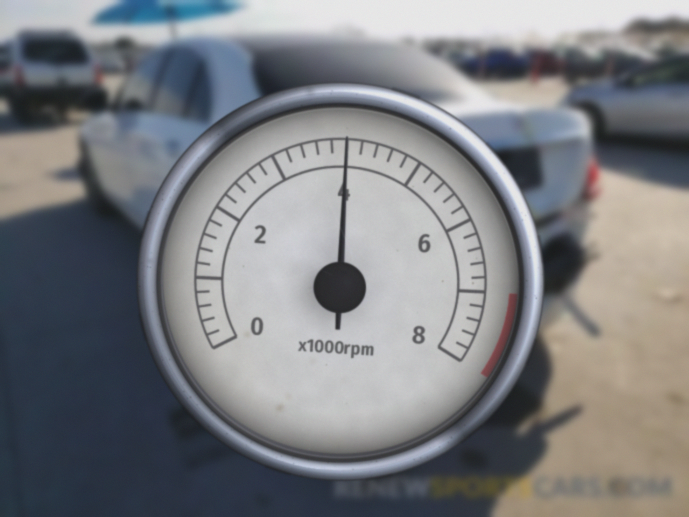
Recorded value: 4000 rpm
